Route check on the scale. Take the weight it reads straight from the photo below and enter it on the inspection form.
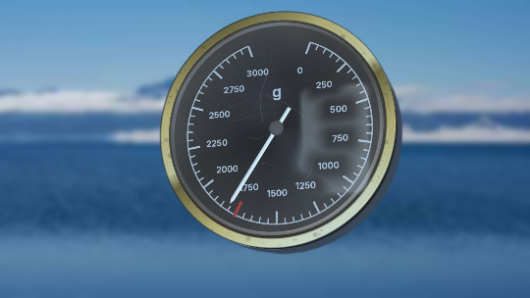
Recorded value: 1800 g
